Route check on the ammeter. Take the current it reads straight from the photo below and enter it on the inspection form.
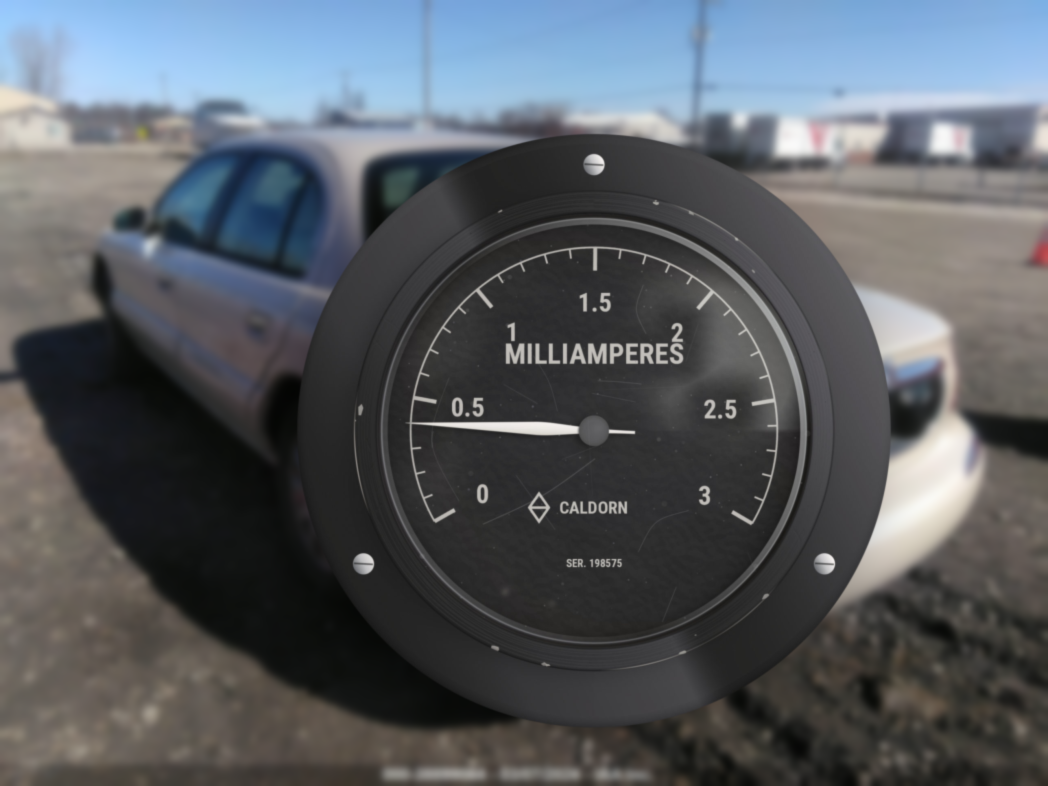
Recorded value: 0.4 mA
